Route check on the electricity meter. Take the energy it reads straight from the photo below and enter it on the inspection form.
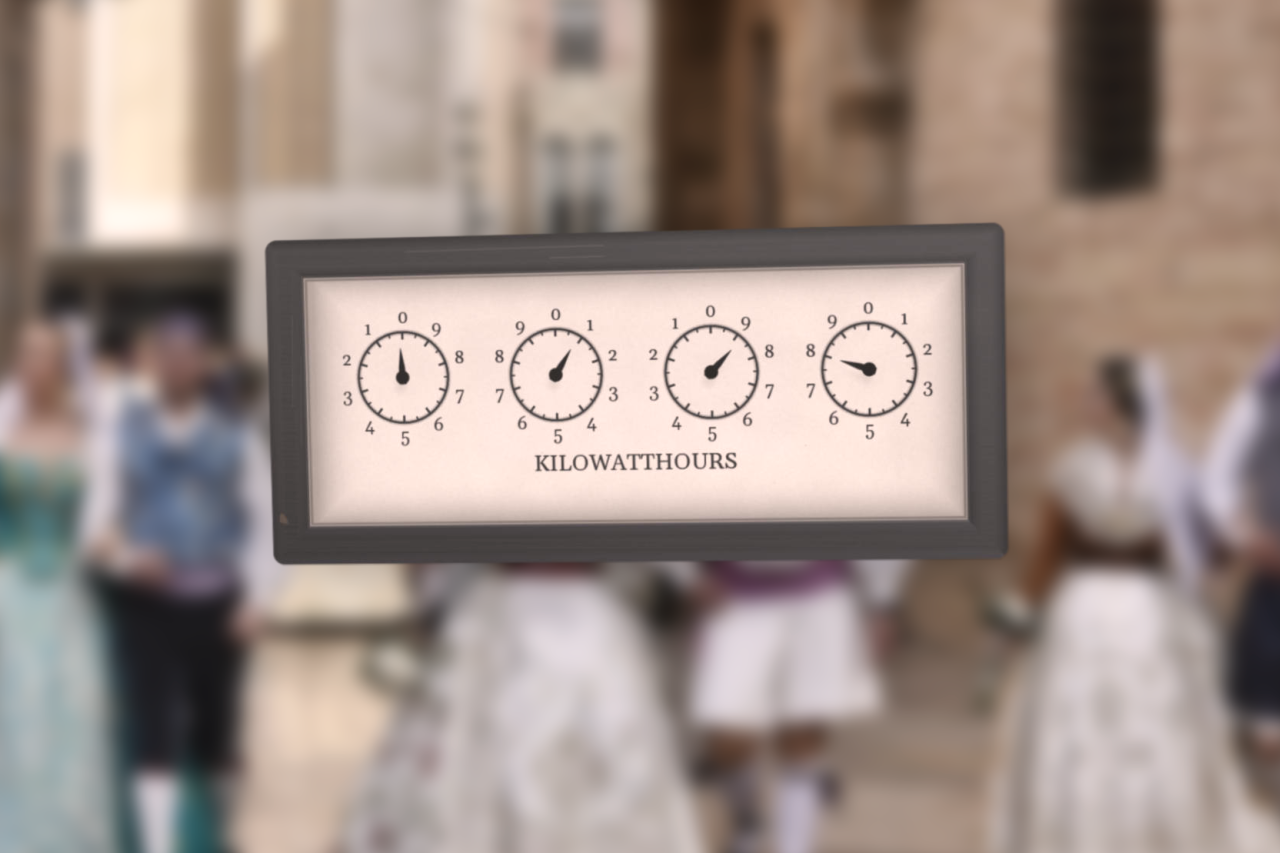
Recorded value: 88 kWh
